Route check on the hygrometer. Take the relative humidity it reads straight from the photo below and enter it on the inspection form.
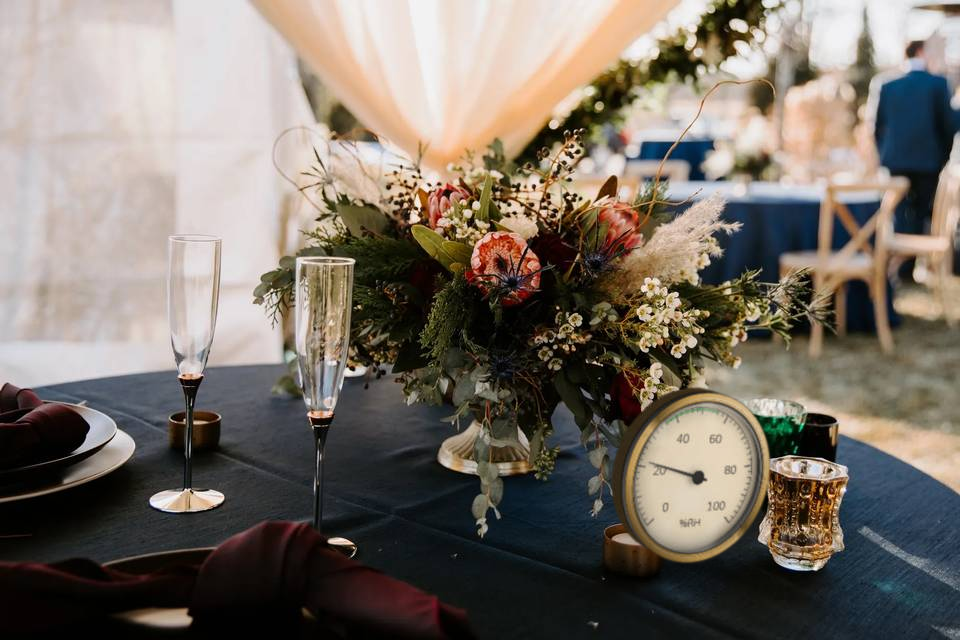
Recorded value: 22 %
